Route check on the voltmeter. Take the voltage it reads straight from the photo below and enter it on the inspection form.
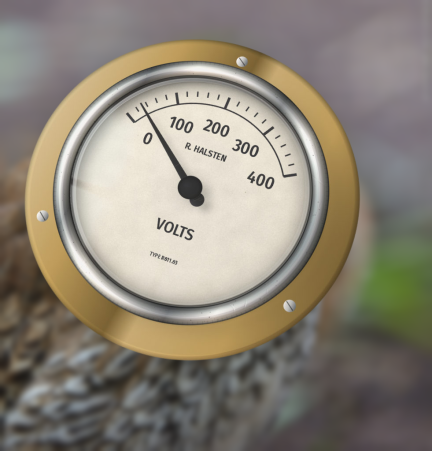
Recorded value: 30 V
